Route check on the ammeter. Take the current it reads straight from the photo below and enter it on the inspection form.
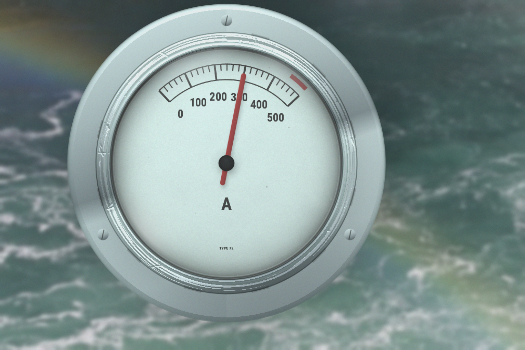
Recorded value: 300 A
